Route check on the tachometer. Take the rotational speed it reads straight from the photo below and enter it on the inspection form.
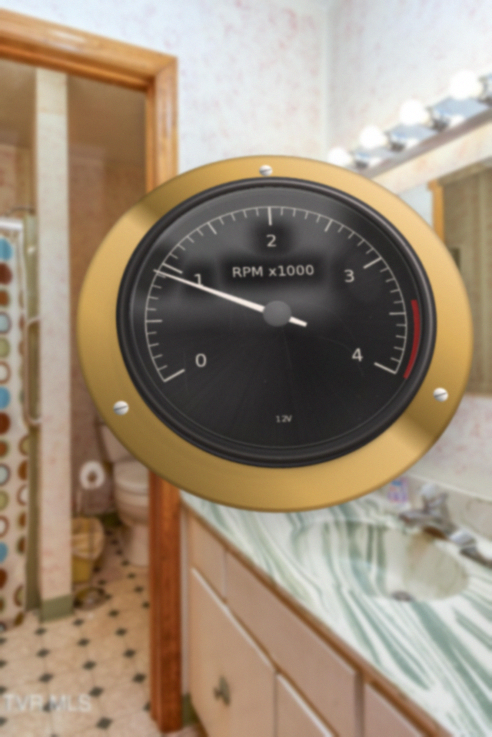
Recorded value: 900 rpm
